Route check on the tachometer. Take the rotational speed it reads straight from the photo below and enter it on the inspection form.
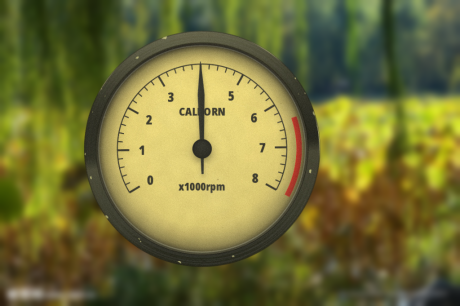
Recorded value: 4000 rpm
